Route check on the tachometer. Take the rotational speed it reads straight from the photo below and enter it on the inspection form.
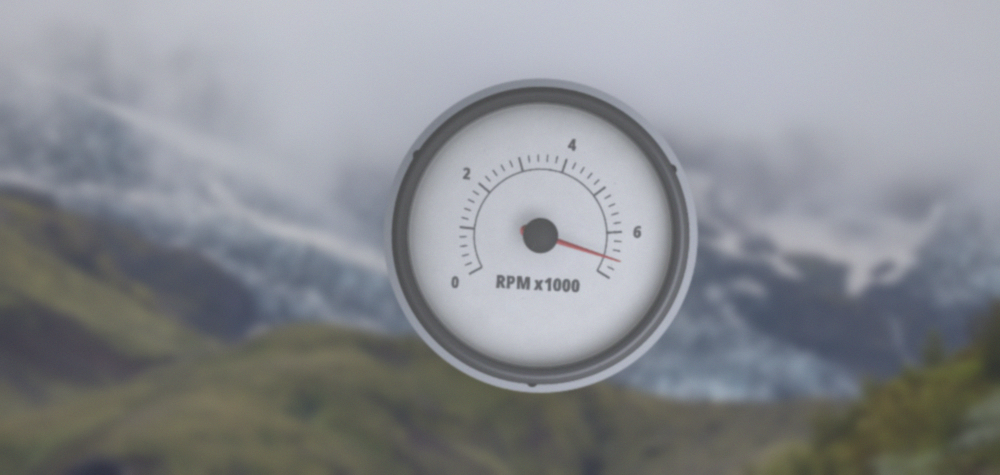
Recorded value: 6600 rpm
